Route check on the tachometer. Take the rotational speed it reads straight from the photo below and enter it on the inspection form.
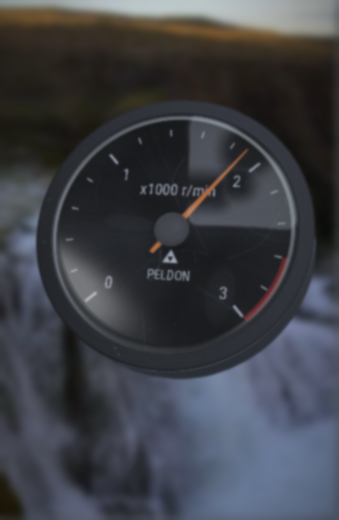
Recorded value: 1900 rpm
